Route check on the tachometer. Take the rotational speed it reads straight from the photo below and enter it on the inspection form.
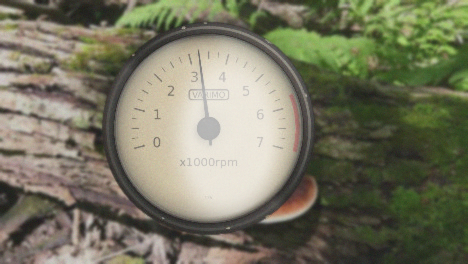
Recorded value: 3250 rpm
